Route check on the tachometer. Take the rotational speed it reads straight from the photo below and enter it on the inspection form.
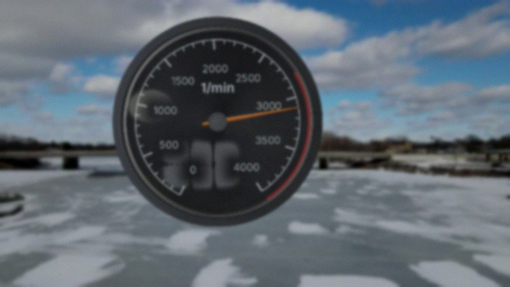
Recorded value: 3100 rpm
